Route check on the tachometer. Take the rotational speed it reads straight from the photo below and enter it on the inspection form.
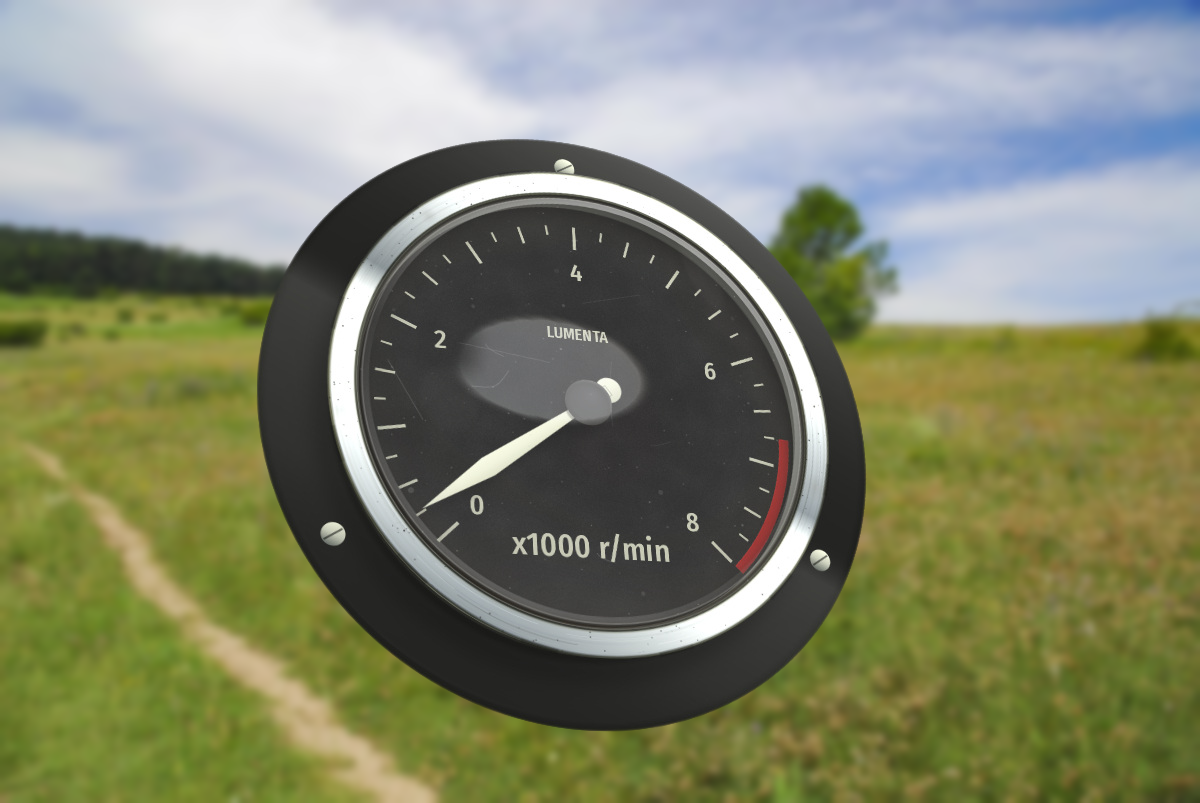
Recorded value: 250 rpm
